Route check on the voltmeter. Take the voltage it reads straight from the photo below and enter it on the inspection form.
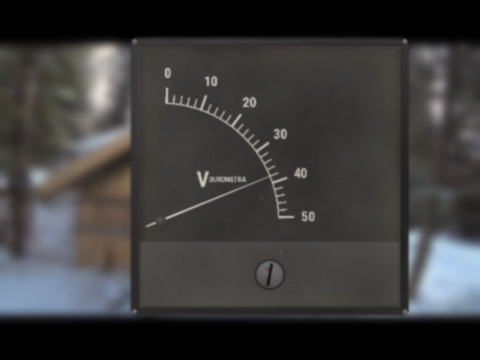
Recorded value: 38 V
